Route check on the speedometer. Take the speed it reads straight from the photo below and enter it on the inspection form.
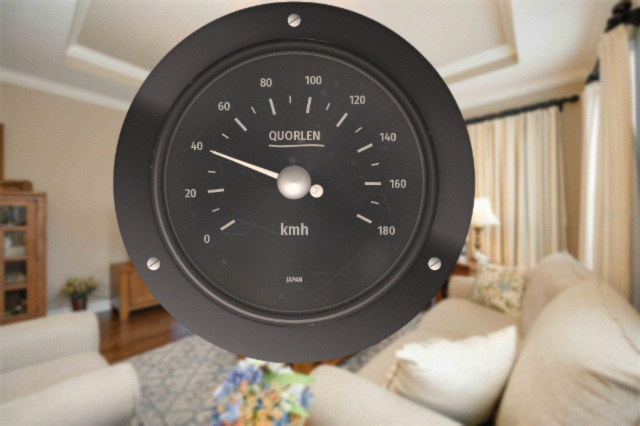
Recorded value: 40 km/h
